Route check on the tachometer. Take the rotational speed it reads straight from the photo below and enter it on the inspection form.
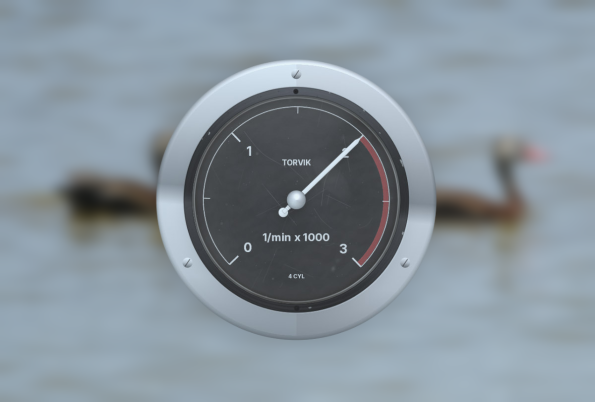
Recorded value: 2000 rpm
